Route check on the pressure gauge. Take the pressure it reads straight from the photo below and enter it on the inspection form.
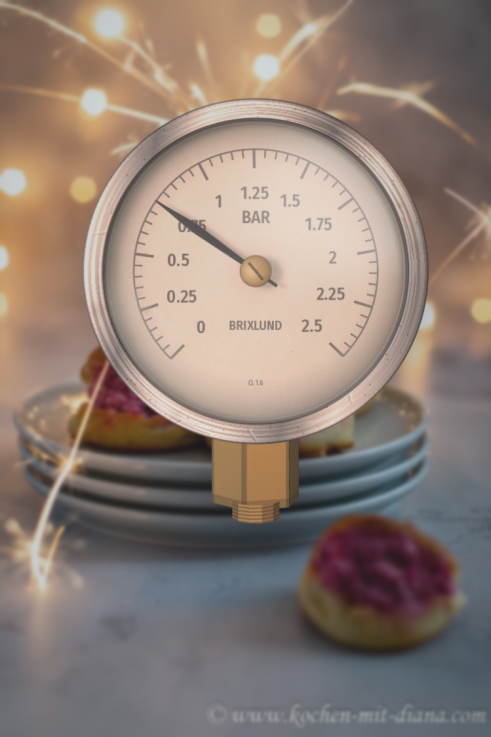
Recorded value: 0.75 bar
